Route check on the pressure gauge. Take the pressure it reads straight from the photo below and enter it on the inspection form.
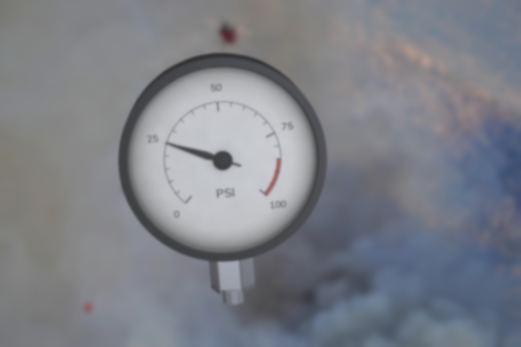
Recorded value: 25 psi
